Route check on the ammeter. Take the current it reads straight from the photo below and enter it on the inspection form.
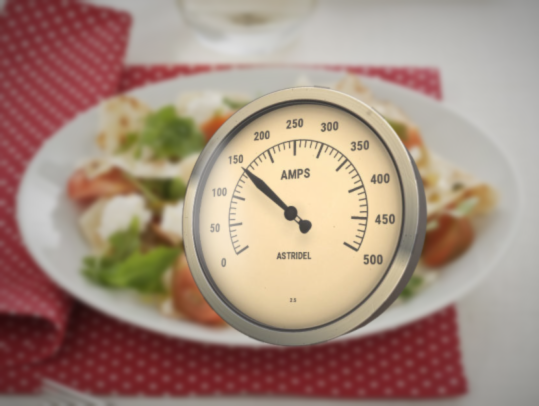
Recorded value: 150 A
